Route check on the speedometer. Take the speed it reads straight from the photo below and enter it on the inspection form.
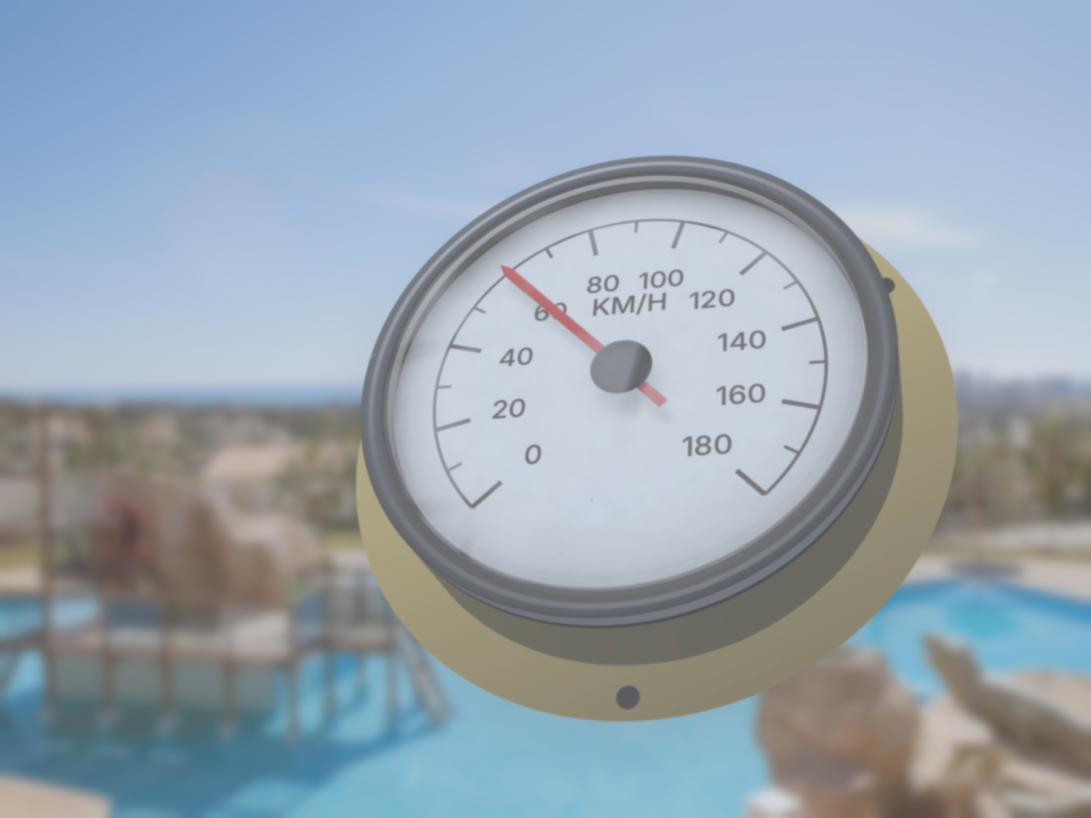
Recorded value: 60 km/h
